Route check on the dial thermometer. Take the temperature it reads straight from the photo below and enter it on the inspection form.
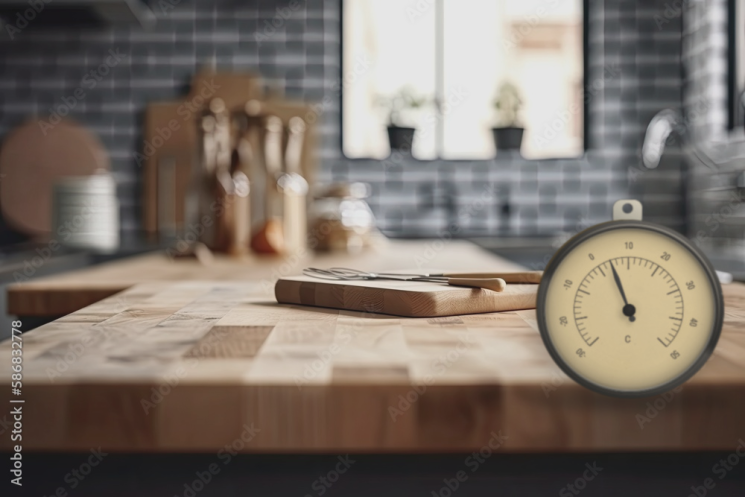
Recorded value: 4 °C
